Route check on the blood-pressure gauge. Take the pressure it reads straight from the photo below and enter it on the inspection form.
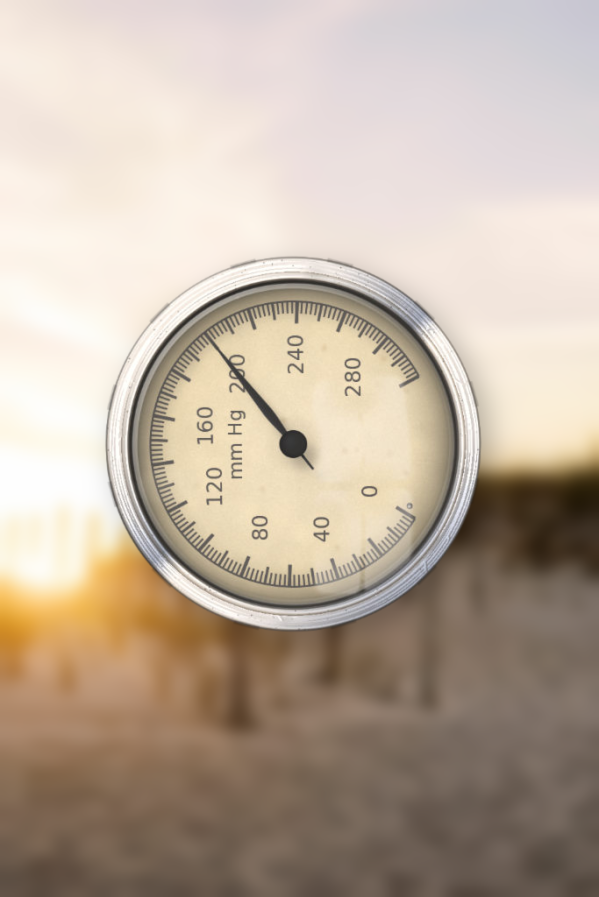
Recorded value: 200 mmHg
